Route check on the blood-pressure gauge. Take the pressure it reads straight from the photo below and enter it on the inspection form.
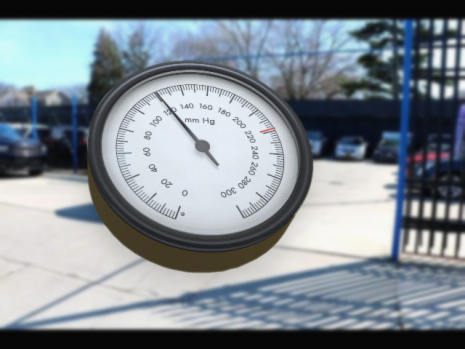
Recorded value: 120 mmHg
